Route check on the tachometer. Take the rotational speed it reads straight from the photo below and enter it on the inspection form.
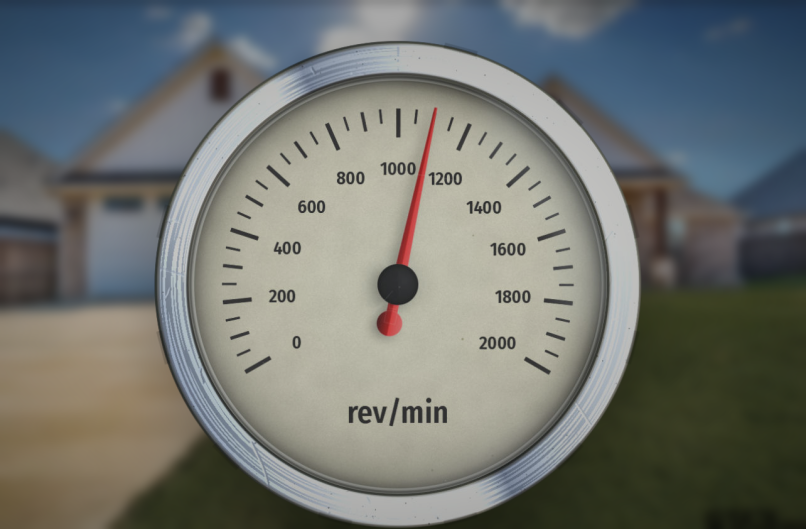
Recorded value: 1100 rpm
